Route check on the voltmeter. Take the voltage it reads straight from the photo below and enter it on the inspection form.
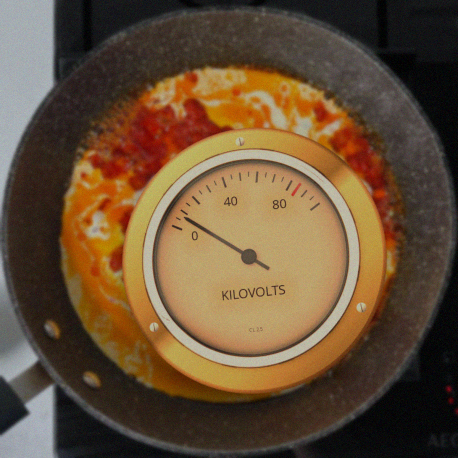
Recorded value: 7.5 kV
